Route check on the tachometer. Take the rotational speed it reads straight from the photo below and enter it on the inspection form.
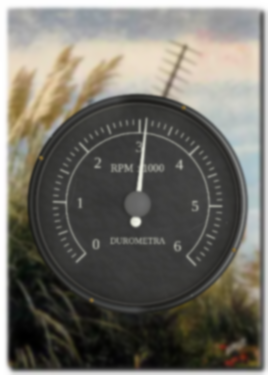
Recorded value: 3100 rpm
